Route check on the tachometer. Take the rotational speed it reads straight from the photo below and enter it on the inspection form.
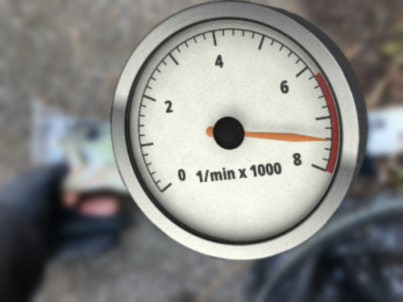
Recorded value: 7400 rpm
